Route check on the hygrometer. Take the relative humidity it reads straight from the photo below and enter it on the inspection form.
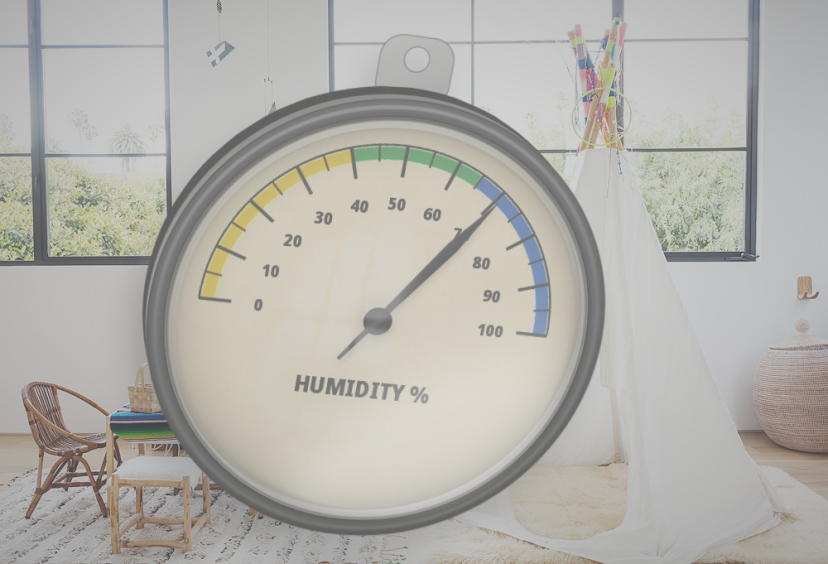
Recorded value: 70 %
